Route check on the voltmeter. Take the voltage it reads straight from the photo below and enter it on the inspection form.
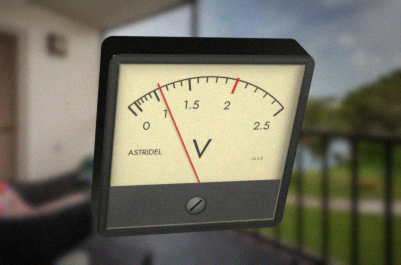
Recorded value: 1.1 V
